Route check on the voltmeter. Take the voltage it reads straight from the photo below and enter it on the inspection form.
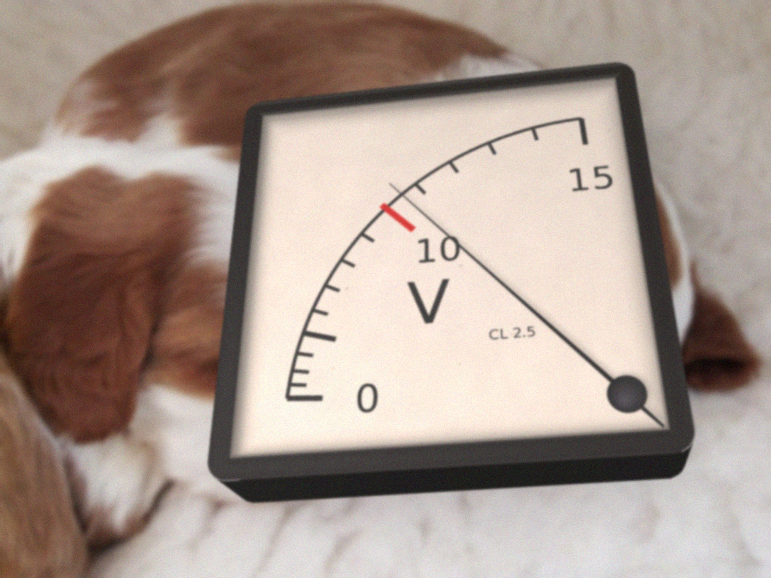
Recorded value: 10.5 V
